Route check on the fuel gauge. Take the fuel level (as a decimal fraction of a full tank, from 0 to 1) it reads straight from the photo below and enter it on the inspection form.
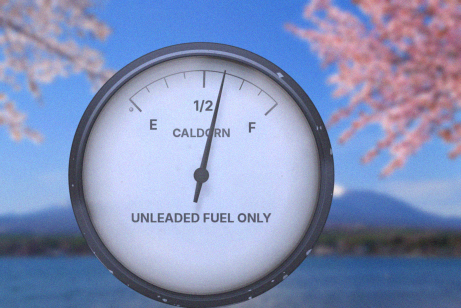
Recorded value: 0.625
